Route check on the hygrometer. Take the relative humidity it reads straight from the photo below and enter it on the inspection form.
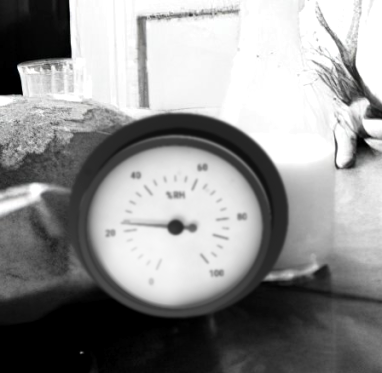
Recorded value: 24 %
